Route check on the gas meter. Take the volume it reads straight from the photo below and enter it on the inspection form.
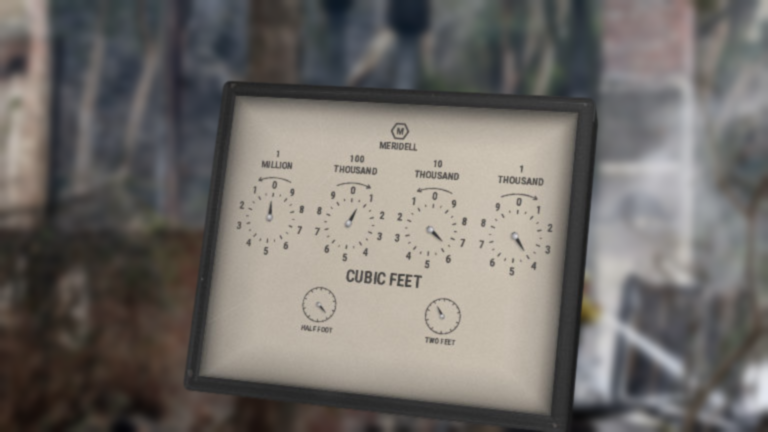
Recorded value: 6400 ft³
